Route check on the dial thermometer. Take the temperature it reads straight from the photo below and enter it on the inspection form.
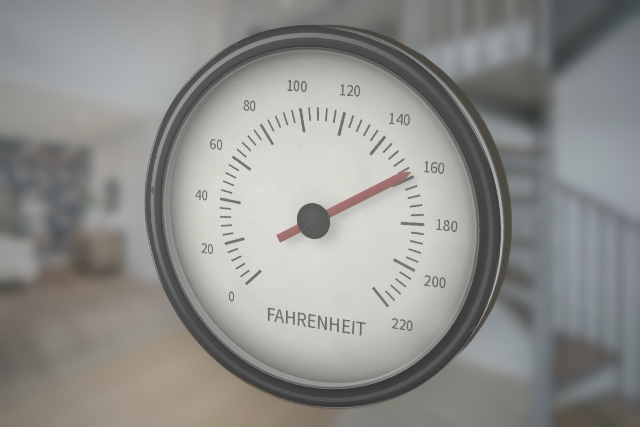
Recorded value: 158 °F
